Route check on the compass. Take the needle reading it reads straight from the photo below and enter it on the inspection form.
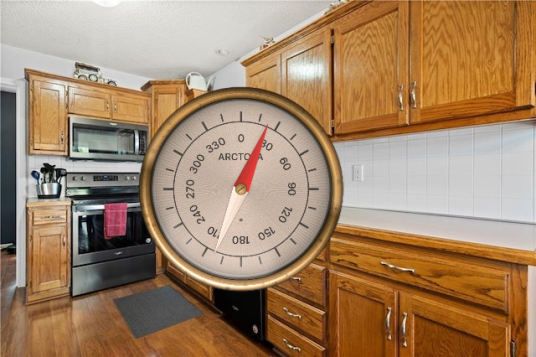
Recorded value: 22.5 °
